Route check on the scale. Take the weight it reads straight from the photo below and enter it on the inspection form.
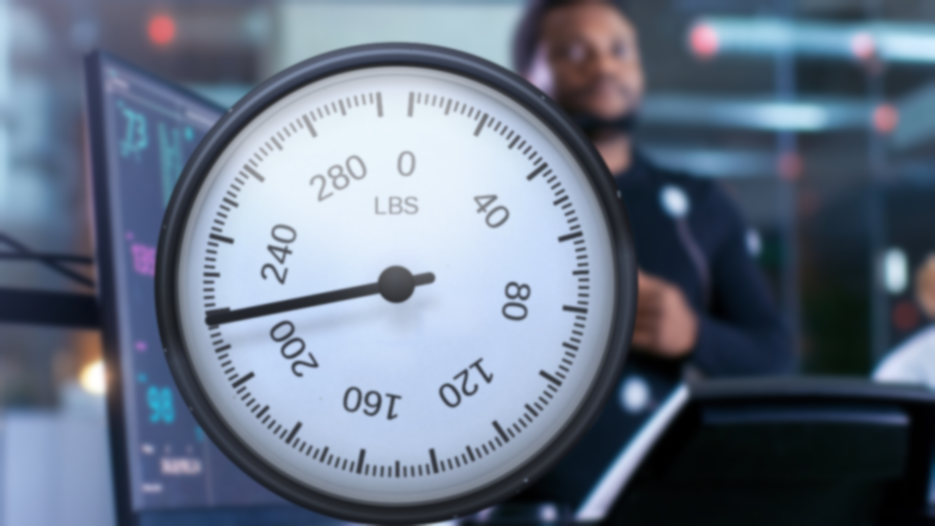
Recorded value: 218 lb
